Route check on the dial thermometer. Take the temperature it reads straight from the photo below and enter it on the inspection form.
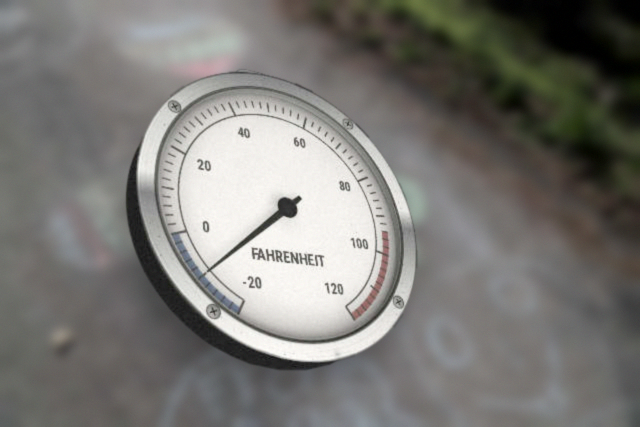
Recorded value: -10 °F
